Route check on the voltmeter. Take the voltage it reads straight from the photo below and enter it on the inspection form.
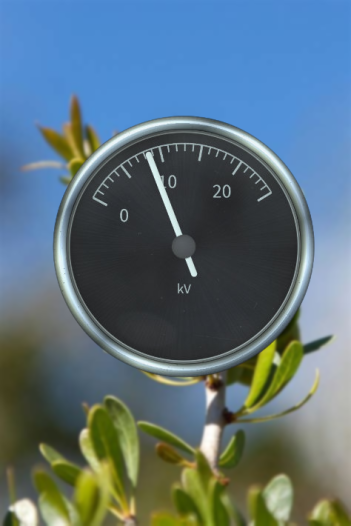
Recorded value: 8.5 kV
